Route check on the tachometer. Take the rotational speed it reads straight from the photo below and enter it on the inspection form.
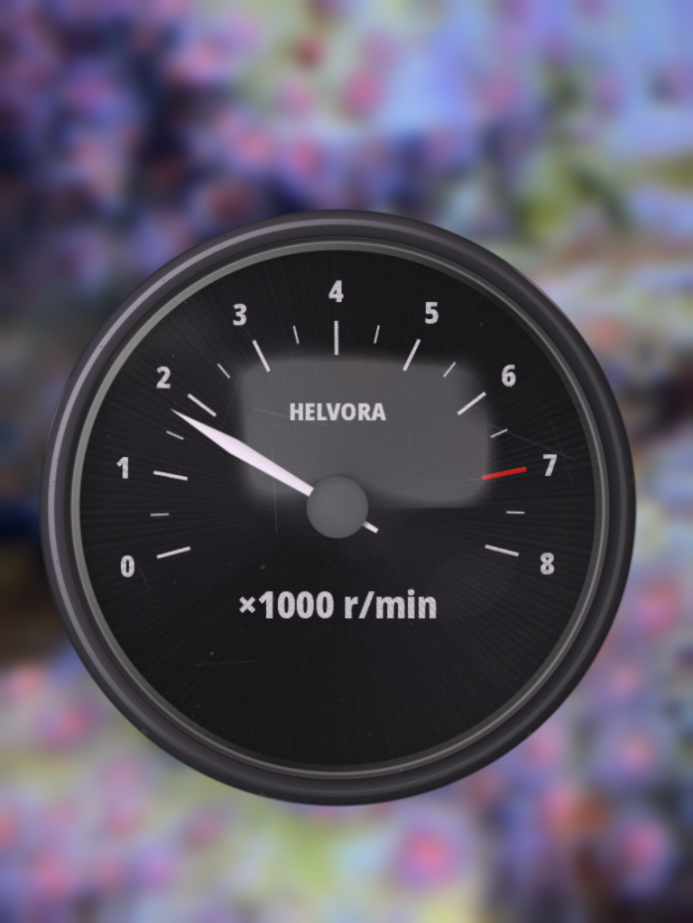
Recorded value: 1750 rpm
